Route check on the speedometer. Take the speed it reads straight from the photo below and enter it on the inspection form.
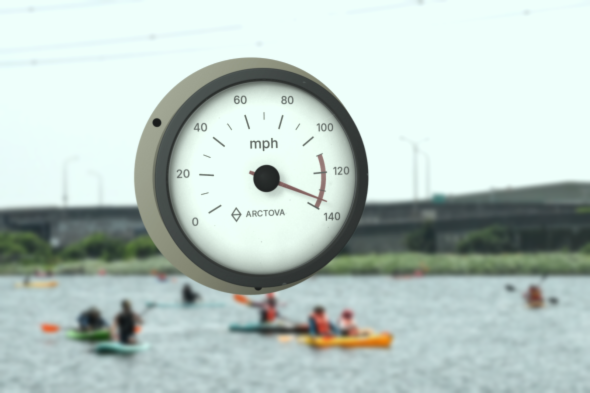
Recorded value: 135 mph
